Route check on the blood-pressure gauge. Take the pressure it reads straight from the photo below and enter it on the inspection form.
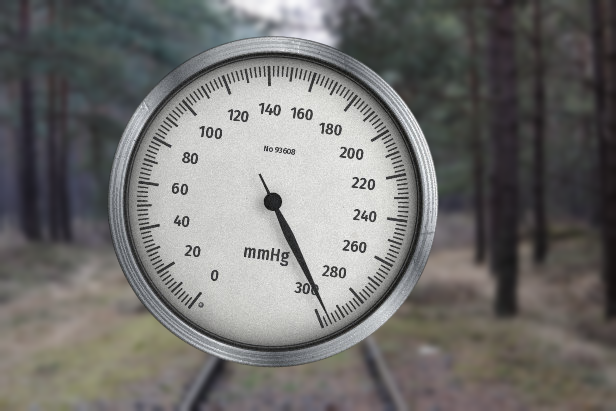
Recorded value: 296 mmHg
